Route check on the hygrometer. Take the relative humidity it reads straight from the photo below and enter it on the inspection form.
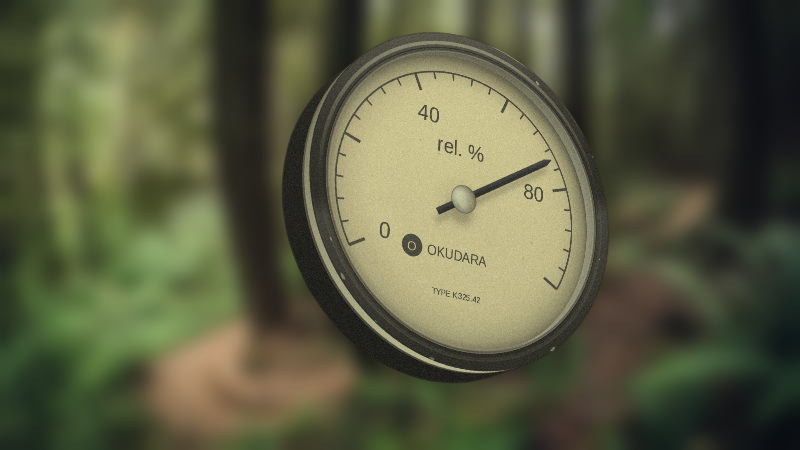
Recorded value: 74 %
